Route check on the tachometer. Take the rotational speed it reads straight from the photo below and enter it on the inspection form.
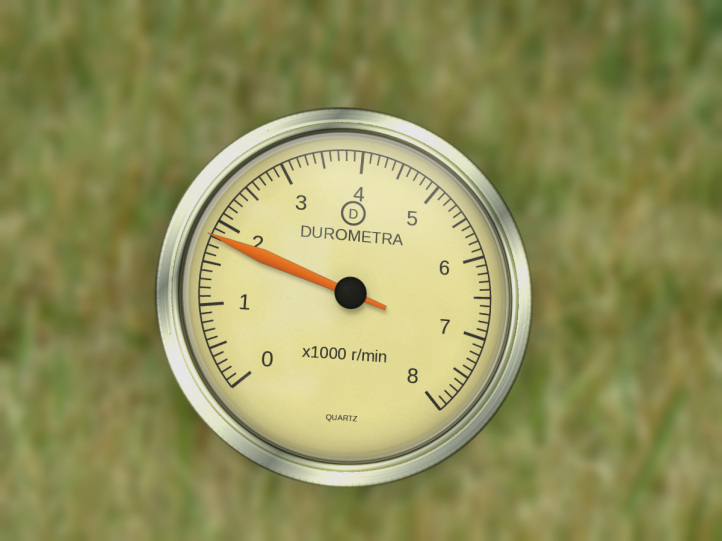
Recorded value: 1800 rpm
